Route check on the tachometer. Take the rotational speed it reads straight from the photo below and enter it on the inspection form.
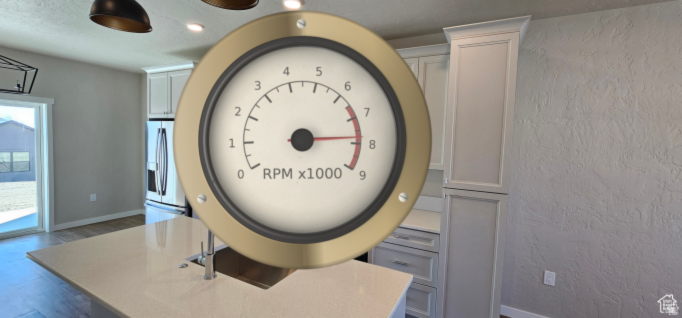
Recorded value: 7750 rpm
